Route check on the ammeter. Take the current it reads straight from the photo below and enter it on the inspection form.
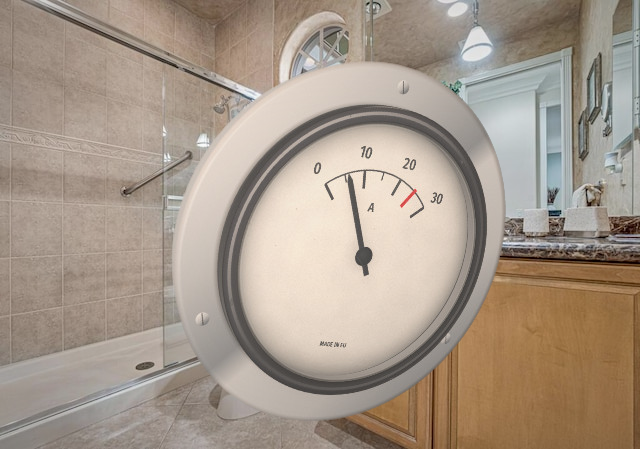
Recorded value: 5 A
